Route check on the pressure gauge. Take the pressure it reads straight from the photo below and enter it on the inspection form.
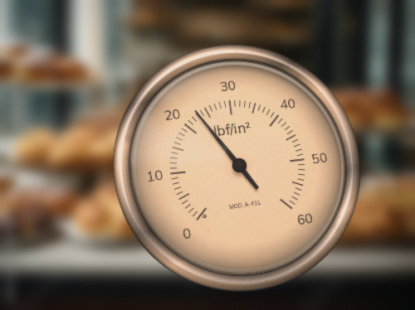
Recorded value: 23 psi
